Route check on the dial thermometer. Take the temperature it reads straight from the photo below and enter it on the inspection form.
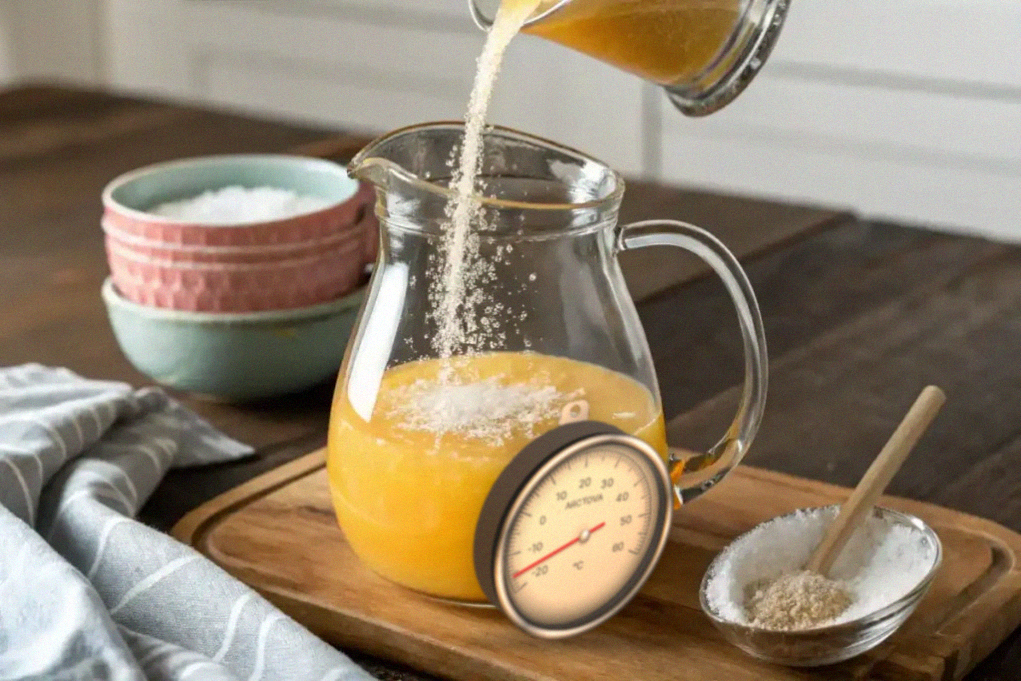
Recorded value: -15 °C
